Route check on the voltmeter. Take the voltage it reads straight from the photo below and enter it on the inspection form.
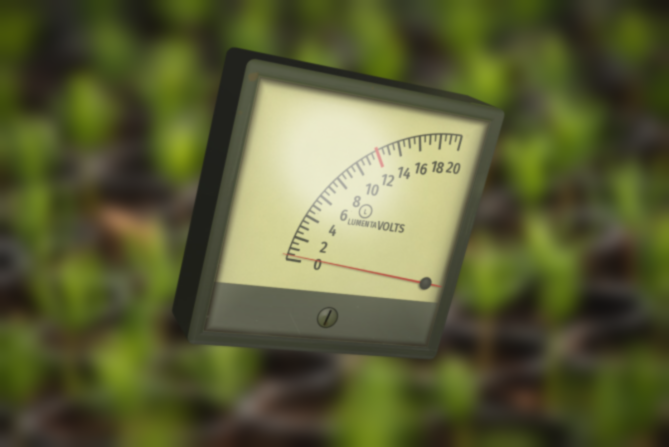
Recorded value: 0.5 V
